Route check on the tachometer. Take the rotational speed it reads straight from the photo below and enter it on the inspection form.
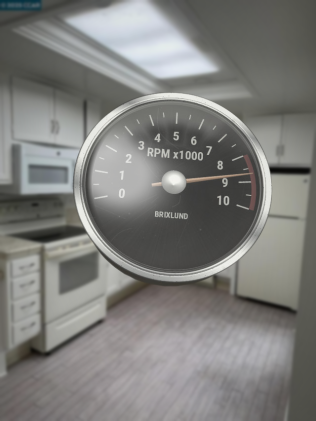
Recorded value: 8750 rpm
